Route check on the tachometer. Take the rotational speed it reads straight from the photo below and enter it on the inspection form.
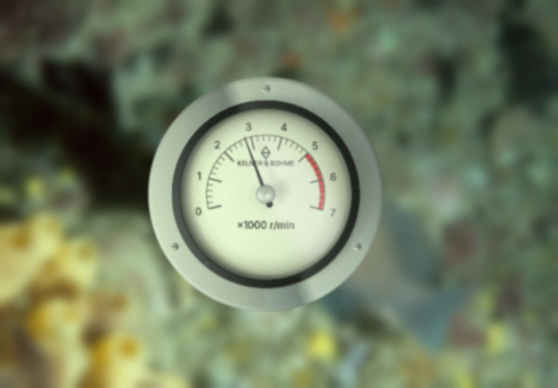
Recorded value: 2800 rpm
